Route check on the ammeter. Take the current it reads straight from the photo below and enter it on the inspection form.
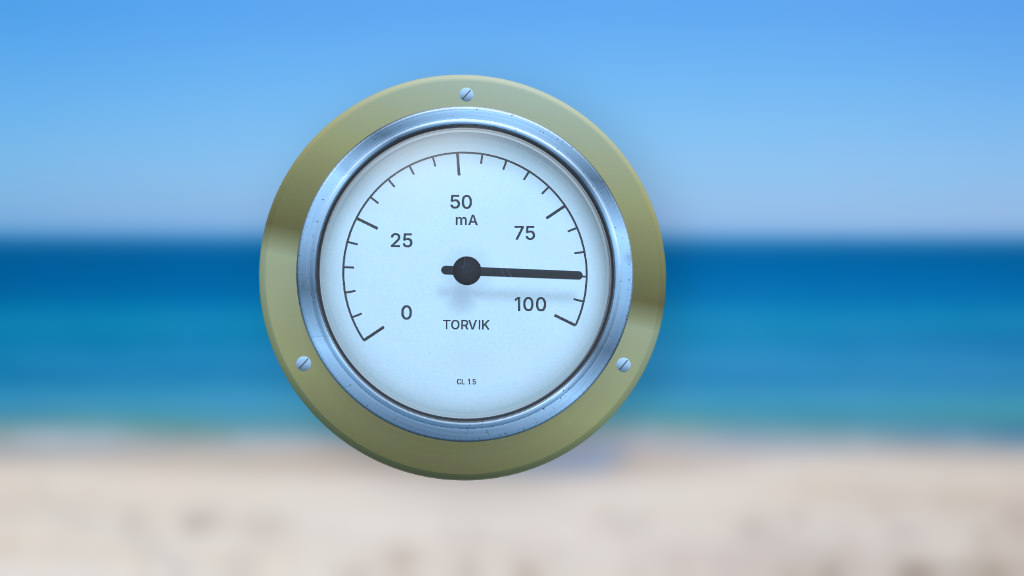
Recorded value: 90 mA
